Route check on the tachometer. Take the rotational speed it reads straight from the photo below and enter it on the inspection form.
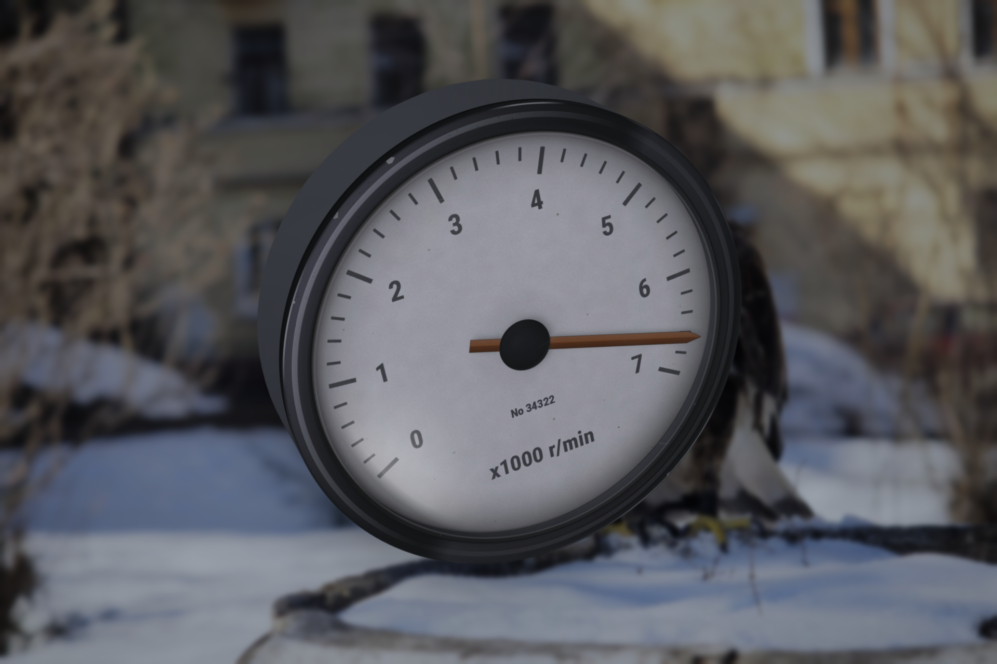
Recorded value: 6600 rpm
